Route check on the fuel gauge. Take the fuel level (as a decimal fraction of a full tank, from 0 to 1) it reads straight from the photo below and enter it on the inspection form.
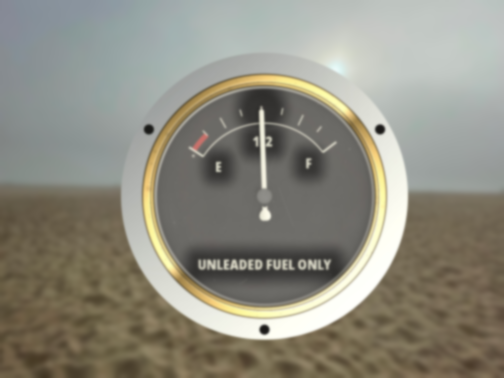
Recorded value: 0.5
